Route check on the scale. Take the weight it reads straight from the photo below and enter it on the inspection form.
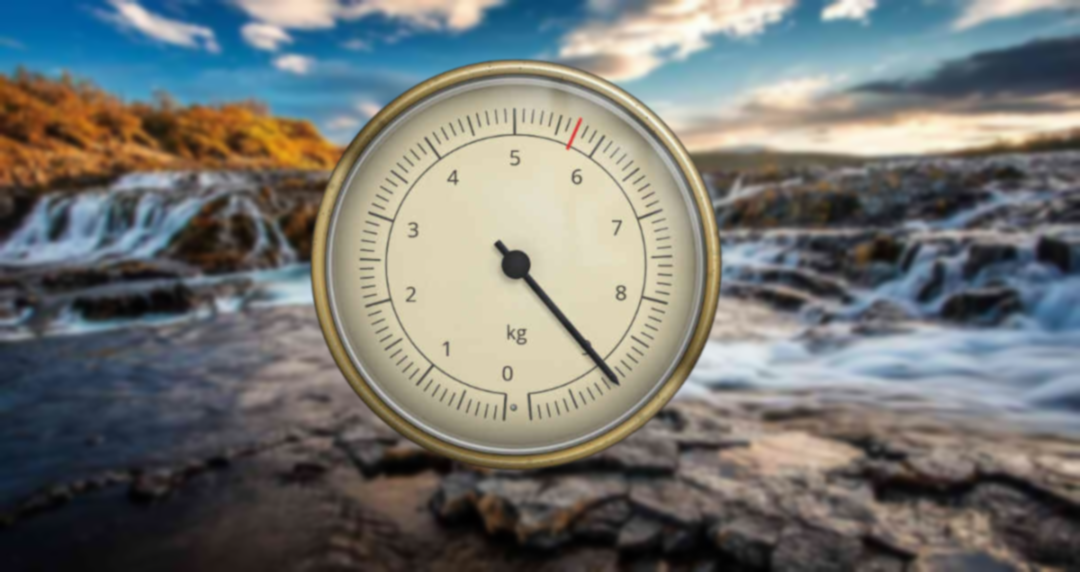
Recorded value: 9 kg
